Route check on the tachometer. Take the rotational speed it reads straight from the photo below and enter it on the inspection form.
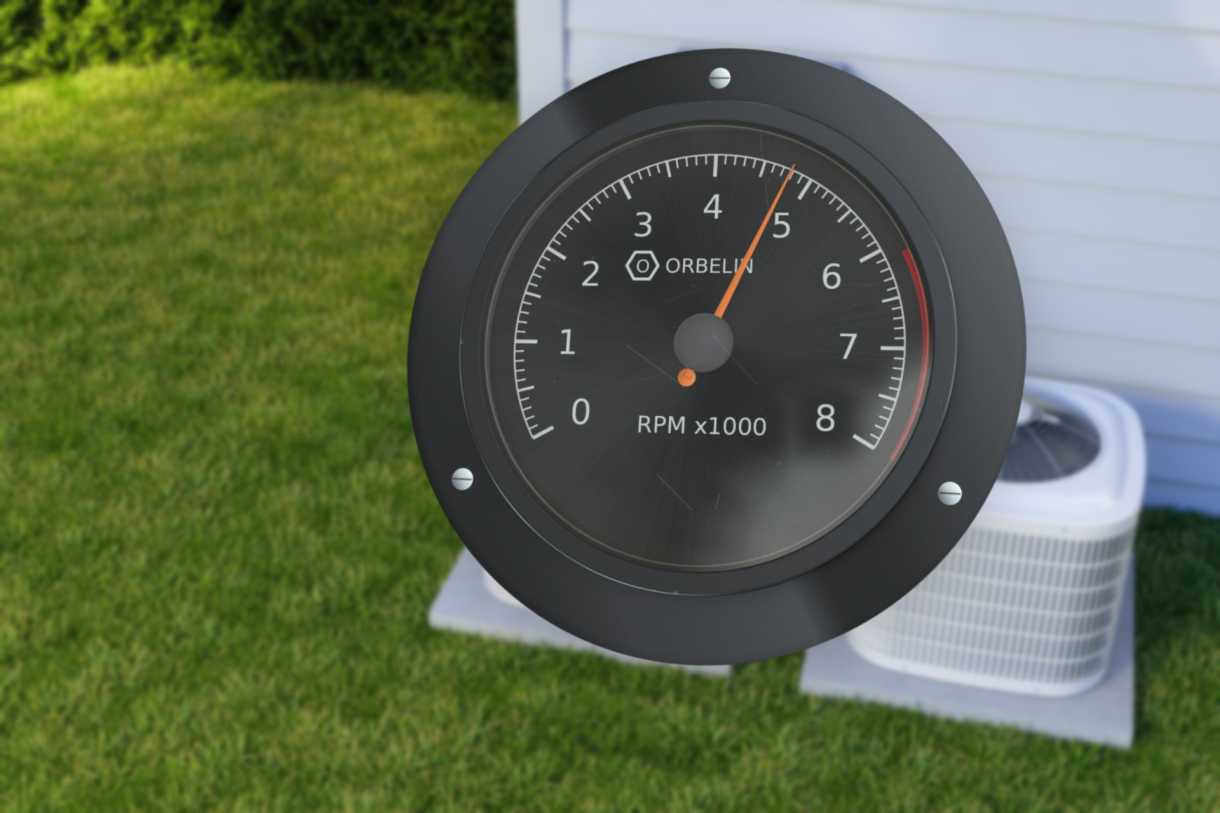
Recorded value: 4800 rpm
